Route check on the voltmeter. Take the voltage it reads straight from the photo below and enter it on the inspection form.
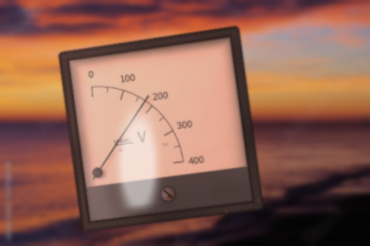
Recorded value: 175 V
